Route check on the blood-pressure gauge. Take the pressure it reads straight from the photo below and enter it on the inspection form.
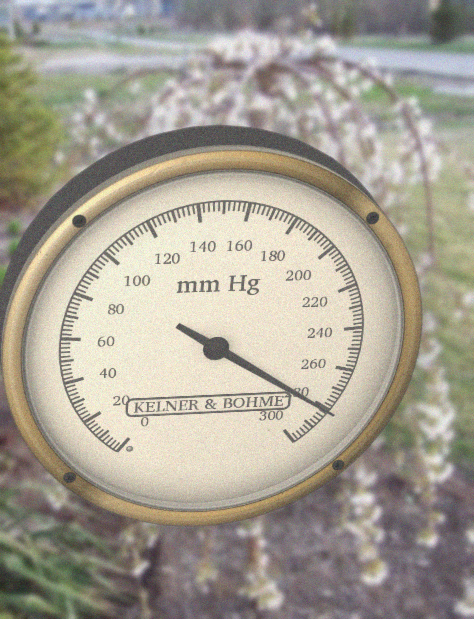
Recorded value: 280 mmHg
